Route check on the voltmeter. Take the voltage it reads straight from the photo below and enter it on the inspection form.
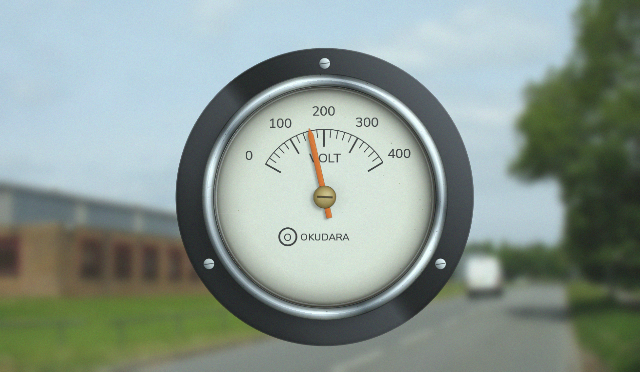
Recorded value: 160 V
